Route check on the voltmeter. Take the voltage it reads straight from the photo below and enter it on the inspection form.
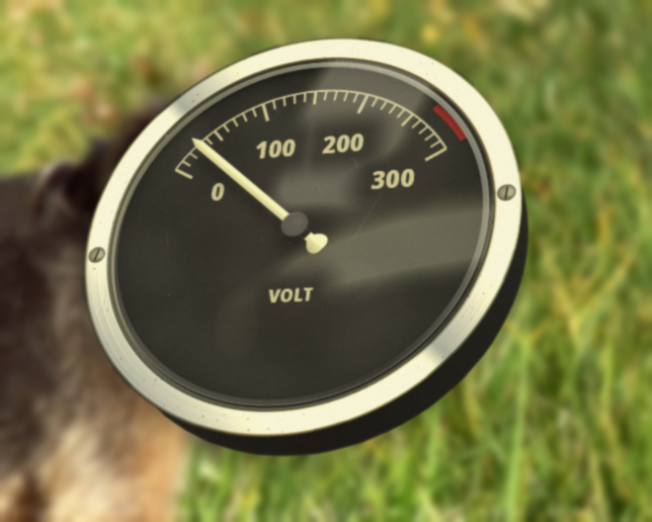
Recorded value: 30 V
